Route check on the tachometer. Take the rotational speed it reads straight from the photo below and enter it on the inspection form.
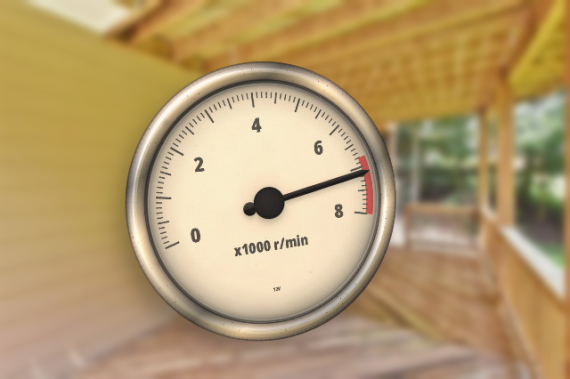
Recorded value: 7100 rpm
